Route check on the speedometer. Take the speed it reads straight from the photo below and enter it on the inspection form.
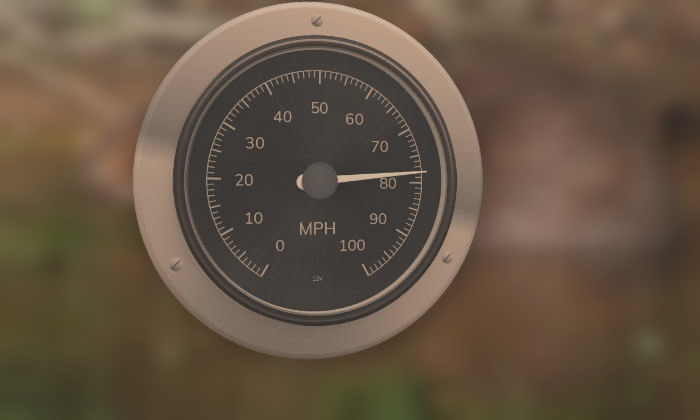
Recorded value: 78 mph
